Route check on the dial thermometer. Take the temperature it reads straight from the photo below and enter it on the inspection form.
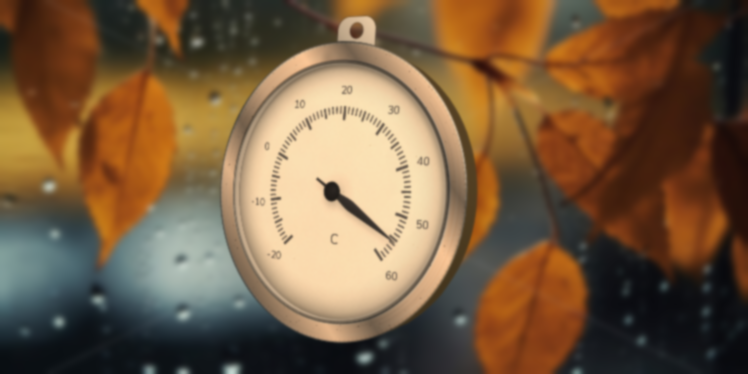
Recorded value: 55 °C
